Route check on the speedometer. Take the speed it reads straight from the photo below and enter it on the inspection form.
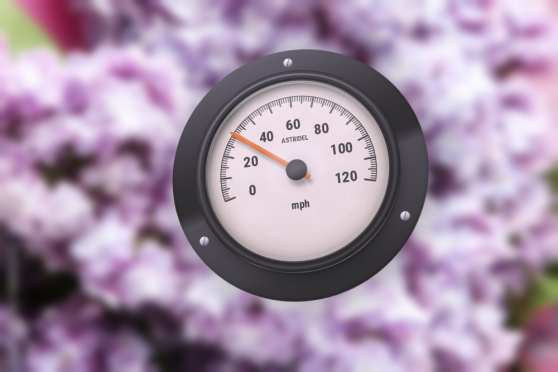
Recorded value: 30 mph
